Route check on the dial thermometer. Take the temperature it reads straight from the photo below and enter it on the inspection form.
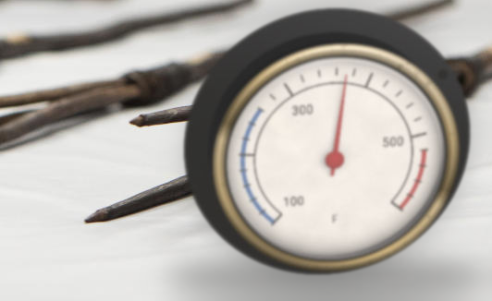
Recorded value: 370 °F
